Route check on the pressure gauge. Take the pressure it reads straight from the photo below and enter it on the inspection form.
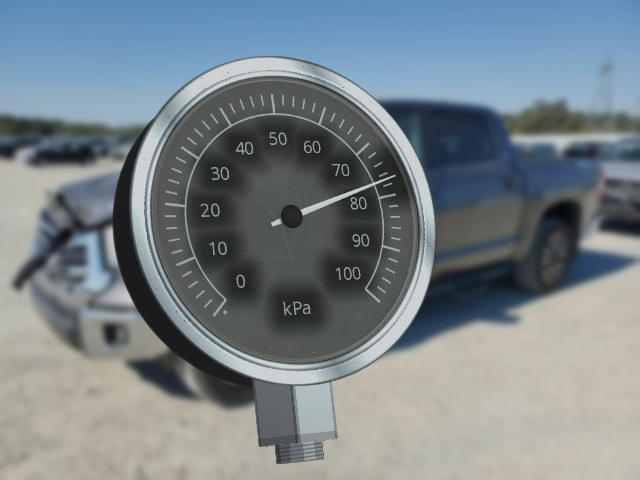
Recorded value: 77 kPa
